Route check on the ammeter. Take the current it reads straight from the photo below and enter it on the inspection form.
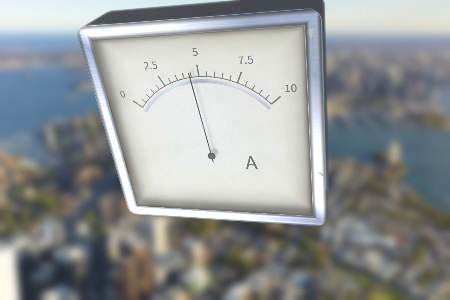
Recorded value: 4.5 A
